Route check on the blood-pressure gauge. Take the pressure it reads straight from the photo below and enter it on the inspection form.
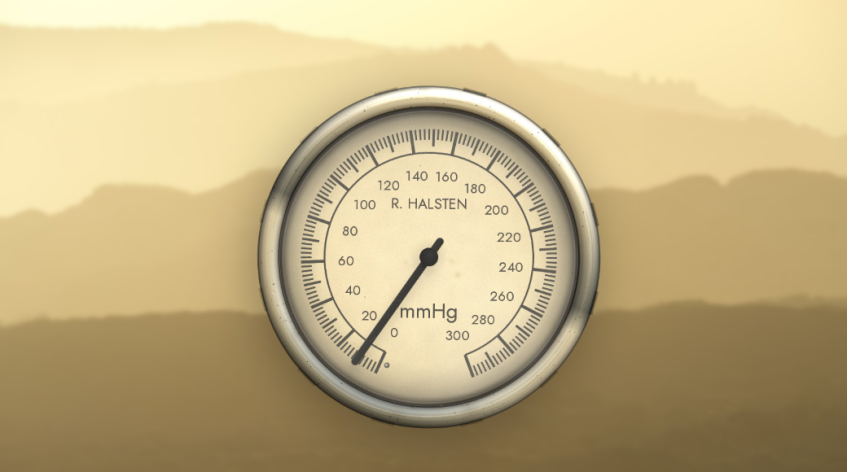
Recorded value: 10 mmHg
